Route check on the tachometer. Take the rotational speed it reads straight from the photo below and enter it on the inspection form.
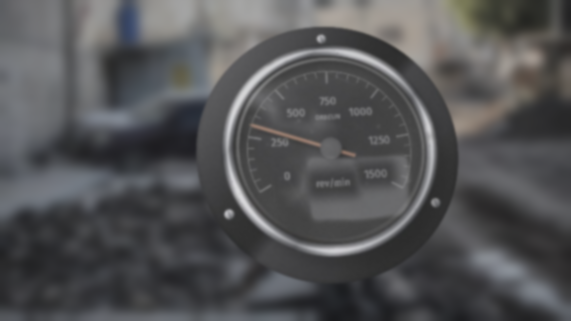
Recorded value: 300 rpm
